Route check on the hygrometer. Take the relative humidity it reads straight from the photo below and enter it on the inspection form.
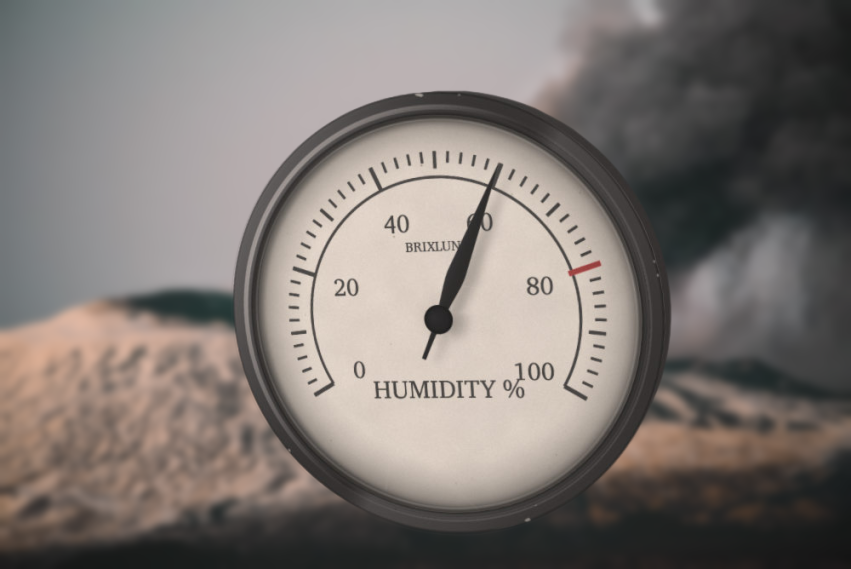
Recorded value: 60 %
